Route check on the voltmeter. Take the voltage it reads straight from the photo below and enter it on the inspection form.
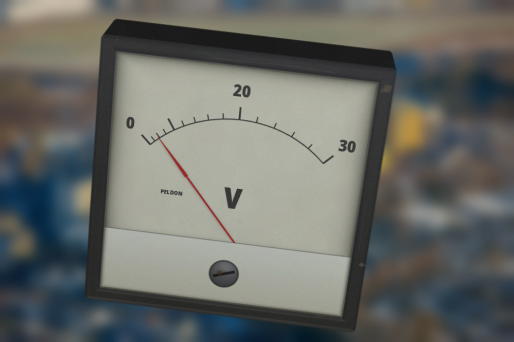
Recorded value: 6 V
